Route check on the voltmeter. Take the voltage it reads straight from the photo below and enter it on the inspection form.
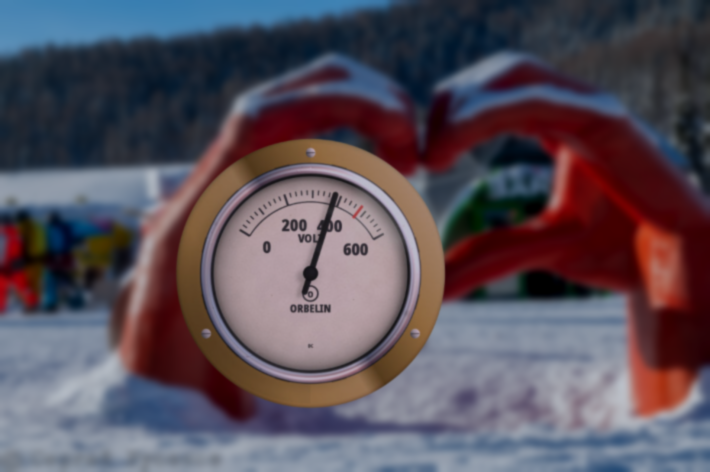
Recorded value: 380 V
